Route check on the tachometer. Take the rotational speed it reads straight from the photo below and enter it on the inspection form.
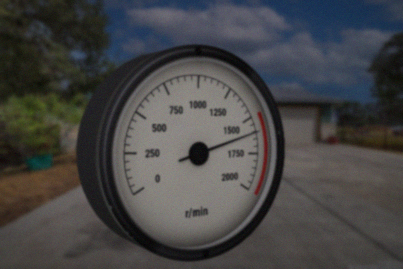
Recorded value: 1600 rpm
